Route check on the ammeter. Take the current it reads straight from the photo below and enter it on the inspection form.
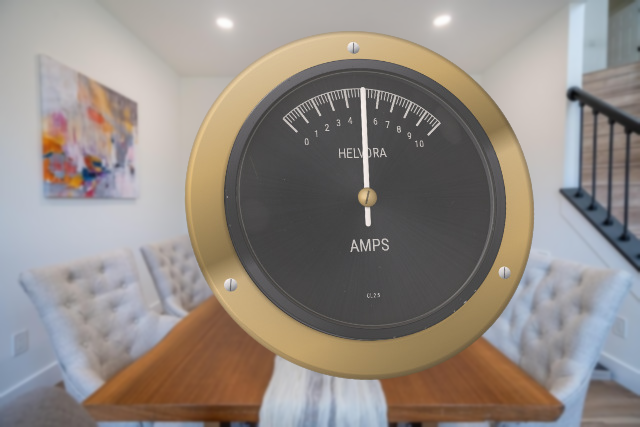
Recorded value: 5 A
